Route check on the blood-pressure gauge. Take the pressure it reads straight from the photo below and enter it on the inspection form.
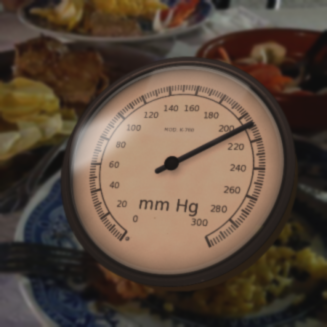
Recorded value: 210 mmHg
